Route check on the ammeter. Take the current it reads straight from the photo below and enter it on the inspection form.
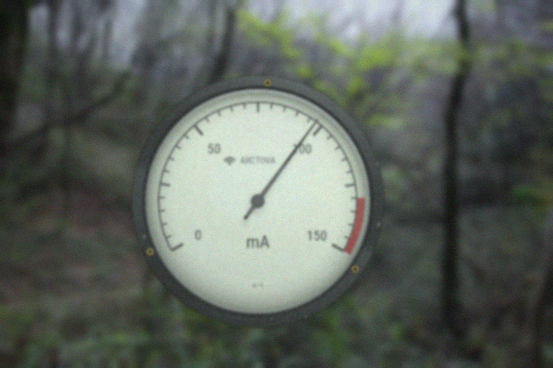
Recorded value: 97.5 mA
